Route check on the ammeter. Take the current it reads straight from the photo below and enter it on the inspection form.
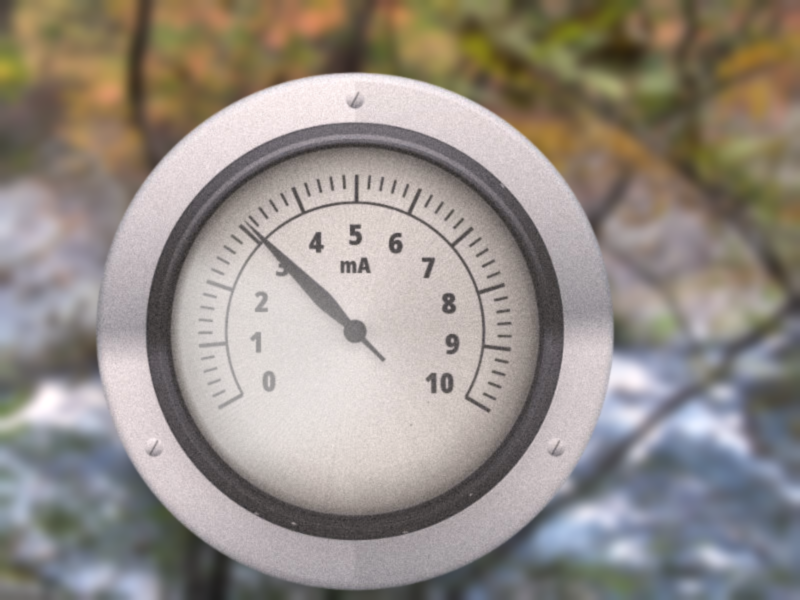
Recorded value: 3.1 mA
